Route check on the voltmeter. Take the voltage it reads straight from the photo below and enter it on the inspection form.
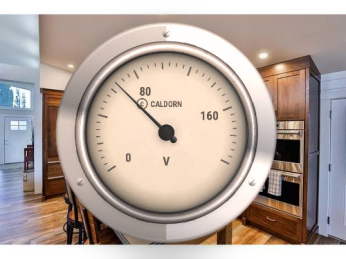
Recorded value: 65 V
